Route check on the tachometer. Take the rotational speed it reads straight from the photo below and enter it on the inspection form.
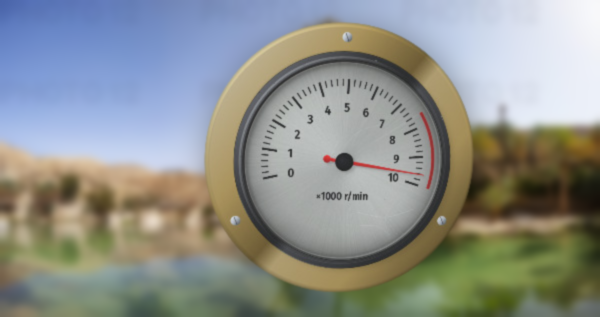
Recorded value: 9600 rpm
